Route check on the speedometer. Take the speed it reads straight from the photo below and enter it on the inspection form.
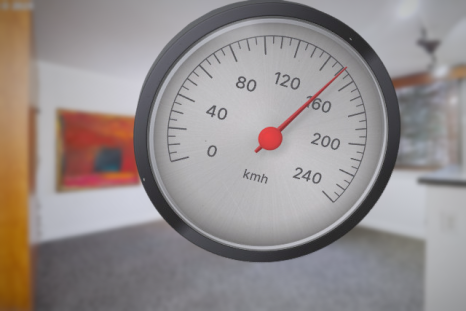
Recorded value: 150 km/h
